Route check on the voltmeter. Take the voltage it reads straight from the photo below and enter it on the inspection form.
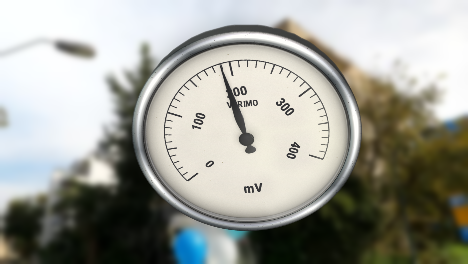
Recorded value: 190 mV
